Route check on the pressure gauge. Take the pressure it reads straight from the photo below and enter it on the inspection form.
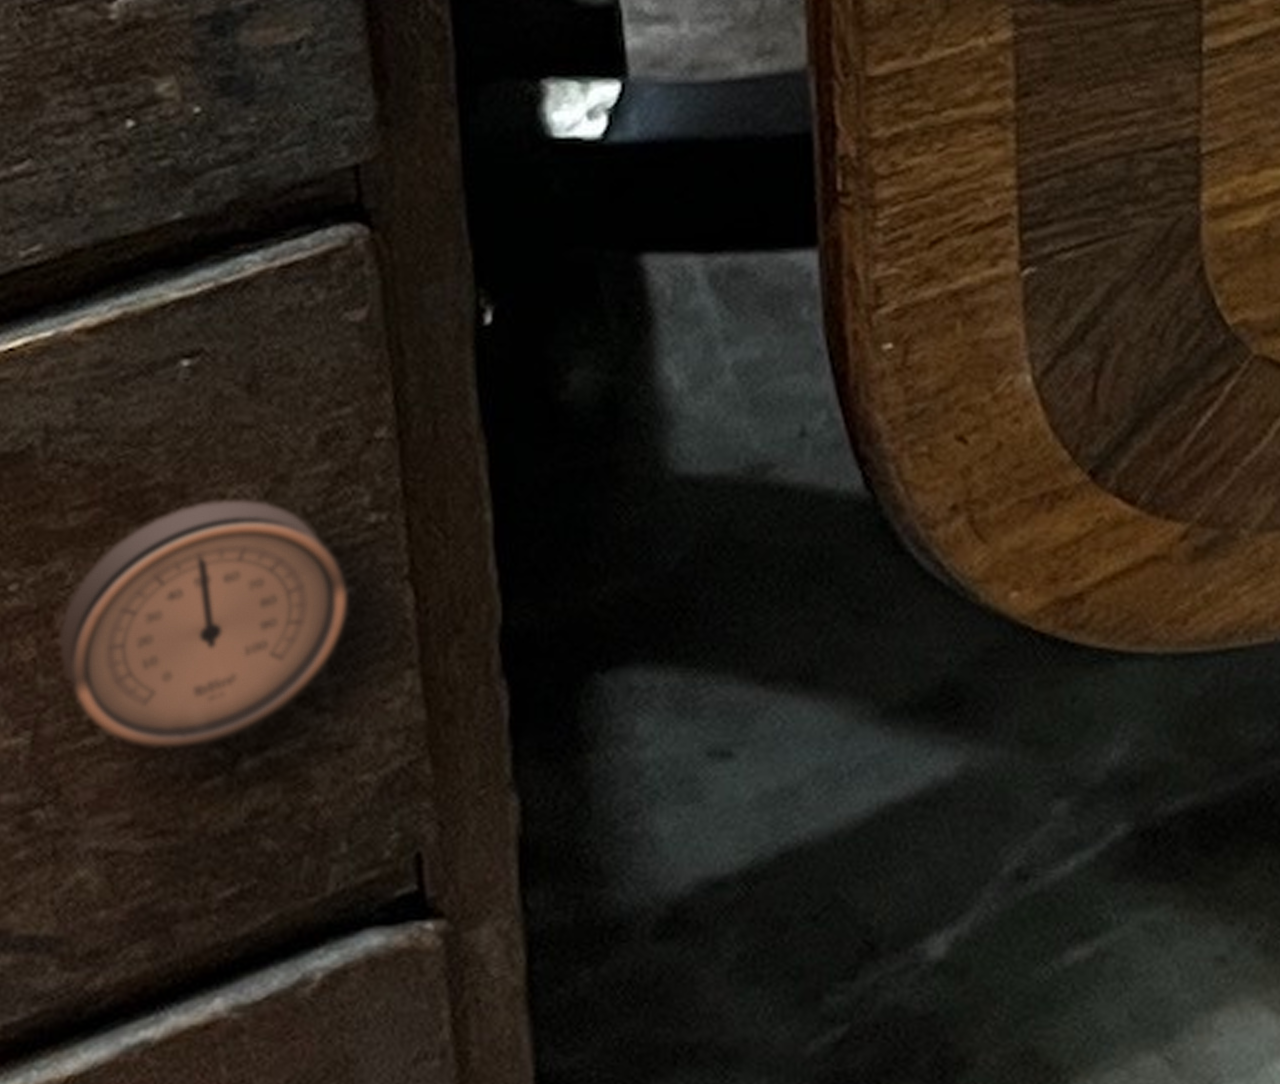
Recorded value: 50 psi
